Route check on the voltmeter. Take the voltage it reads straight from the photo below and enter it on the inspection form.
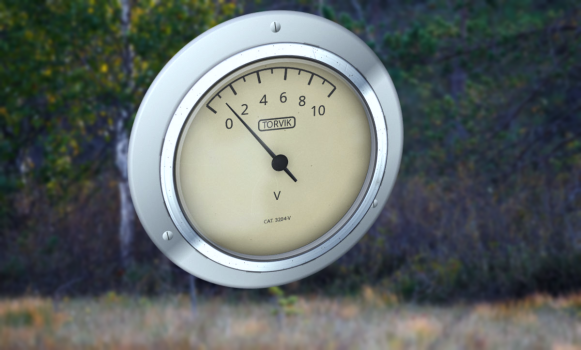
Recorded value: 1 V
